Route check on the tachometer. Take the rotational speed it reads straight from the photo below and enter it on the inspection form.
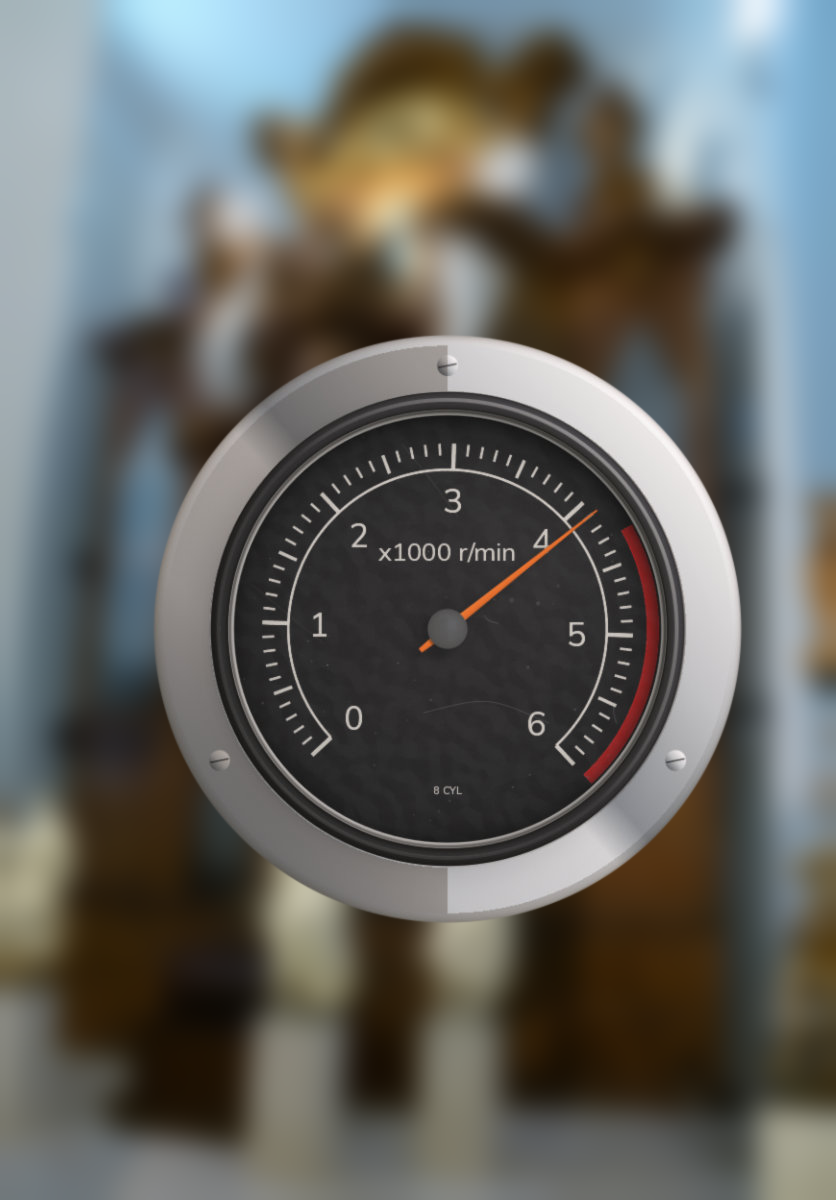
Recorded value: 4100 rpm
